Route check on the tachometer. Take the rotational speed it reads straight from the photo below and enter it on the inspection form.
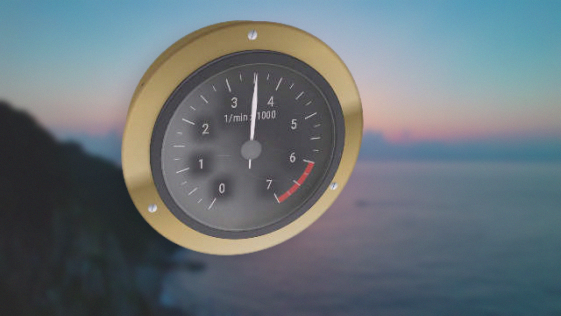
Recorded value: 3500 rpm
